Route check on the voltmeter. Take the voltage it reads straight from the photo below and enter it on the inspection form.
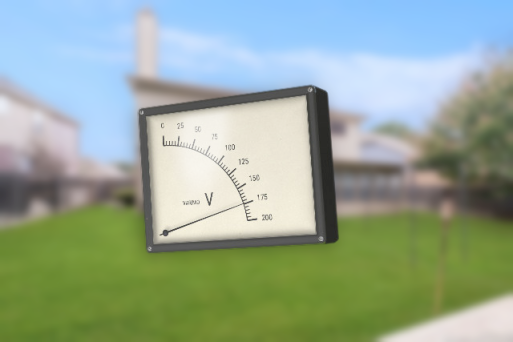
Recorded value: 175 V
